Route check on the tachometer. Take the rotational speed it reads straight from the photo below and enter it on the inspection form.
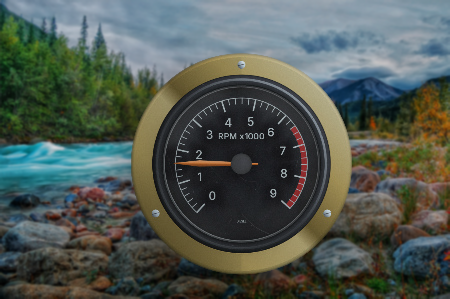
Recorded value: 1600 rpm
